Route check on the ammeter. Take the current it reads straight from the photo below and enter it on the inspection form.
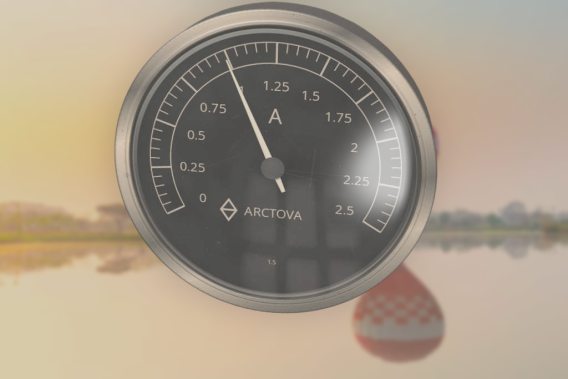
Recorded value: 1 A
